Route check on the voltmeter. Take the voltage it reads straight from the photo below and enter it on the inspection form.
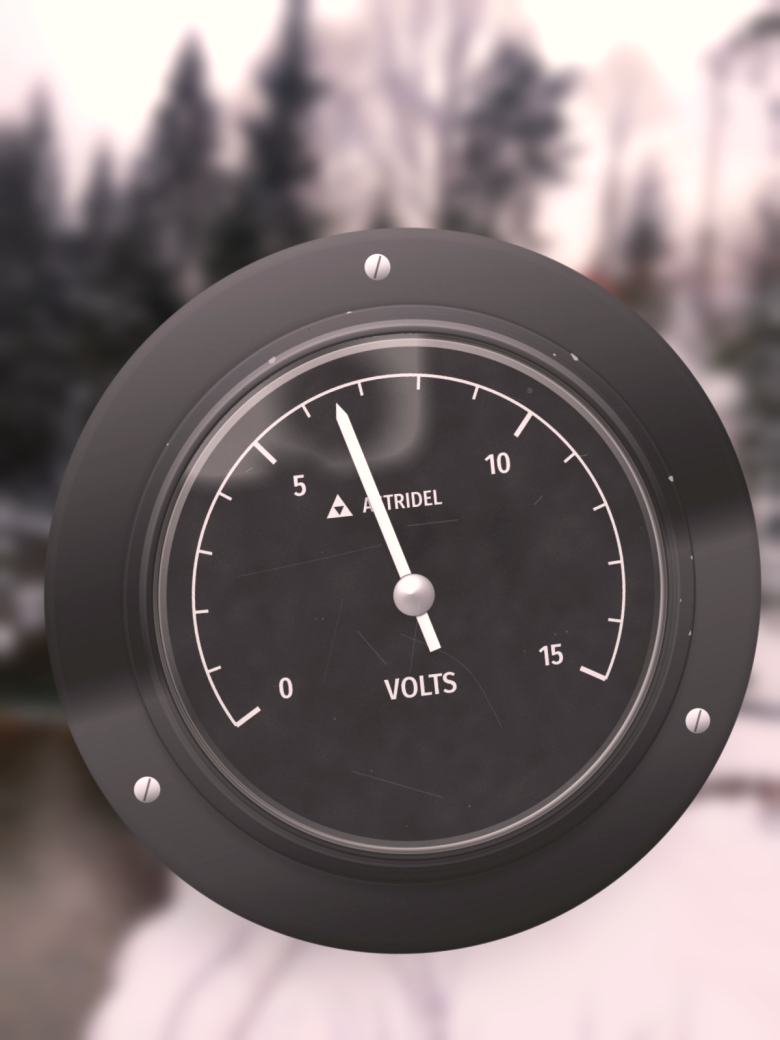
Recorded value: 6.5 V
